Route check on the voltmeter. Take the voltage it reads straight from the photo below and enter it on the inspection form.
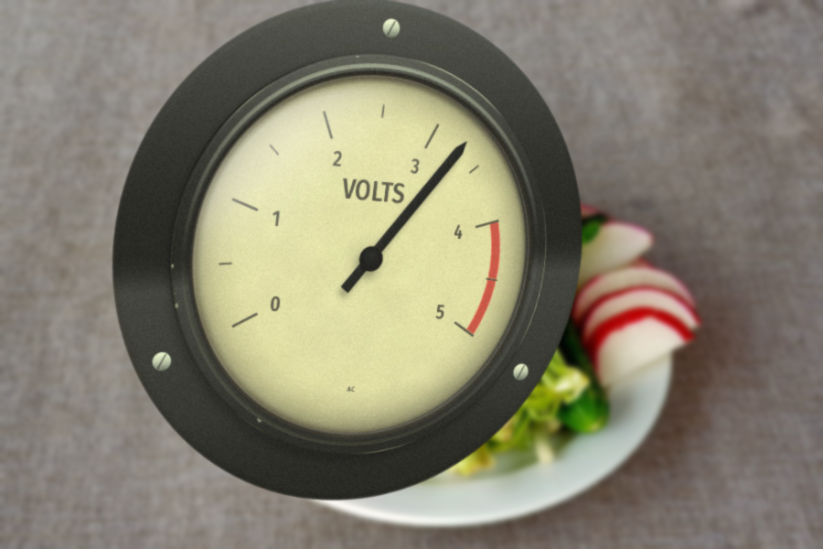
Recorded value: 3.25 V
